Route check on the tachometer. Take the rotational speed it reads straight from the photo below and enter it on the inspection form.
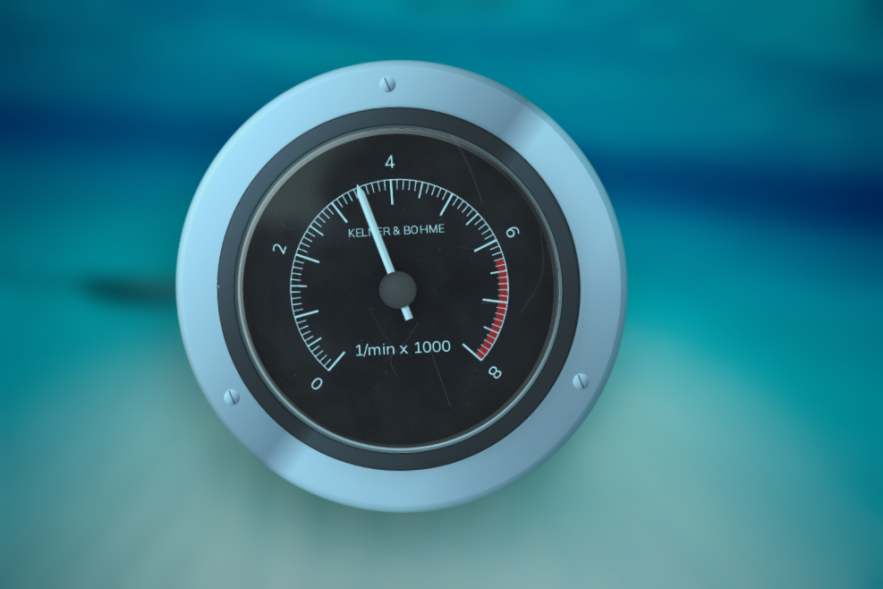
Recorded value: 3500 rpm
